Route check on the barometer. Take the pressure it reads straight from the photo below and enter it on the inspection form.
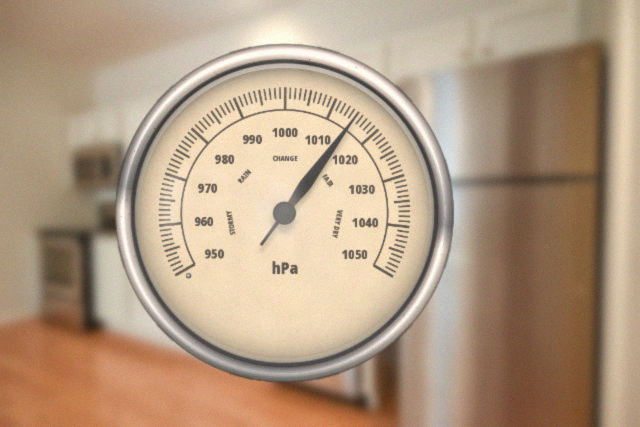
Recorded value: 1015 hPa
